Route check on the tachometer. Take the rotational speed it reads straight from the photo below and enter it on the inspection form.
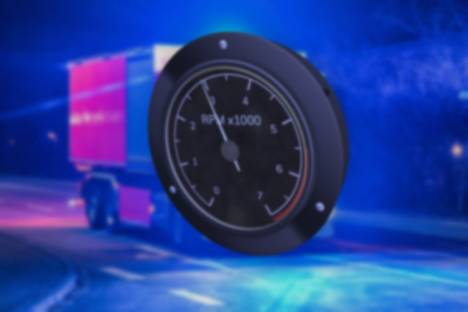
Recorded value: 3000 rpm
